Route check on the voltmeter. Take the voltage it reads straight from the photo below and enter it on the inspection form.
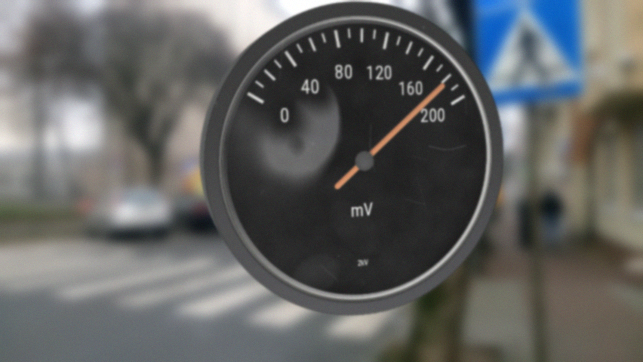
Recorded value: 180 mV
